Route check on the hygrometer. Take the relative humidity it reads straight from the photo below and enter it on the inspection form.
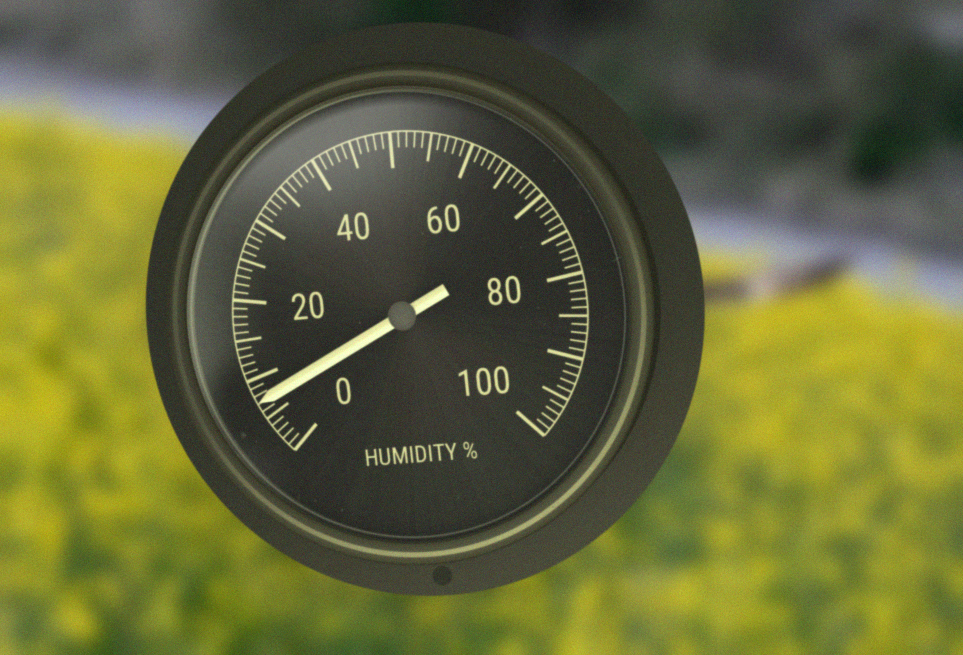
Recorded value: 7 %
